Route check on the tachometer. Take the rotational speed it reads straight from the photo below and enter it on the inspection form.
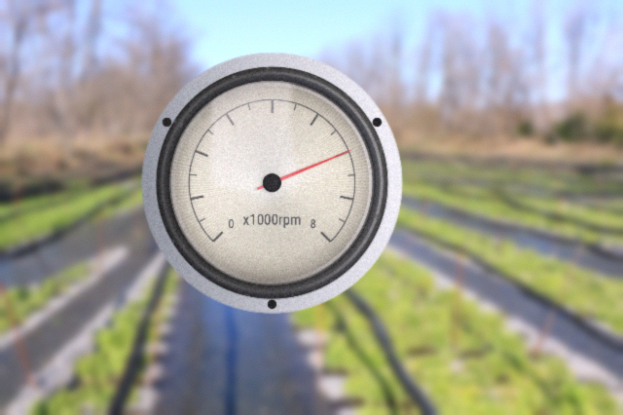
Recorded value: 6000 rpm
